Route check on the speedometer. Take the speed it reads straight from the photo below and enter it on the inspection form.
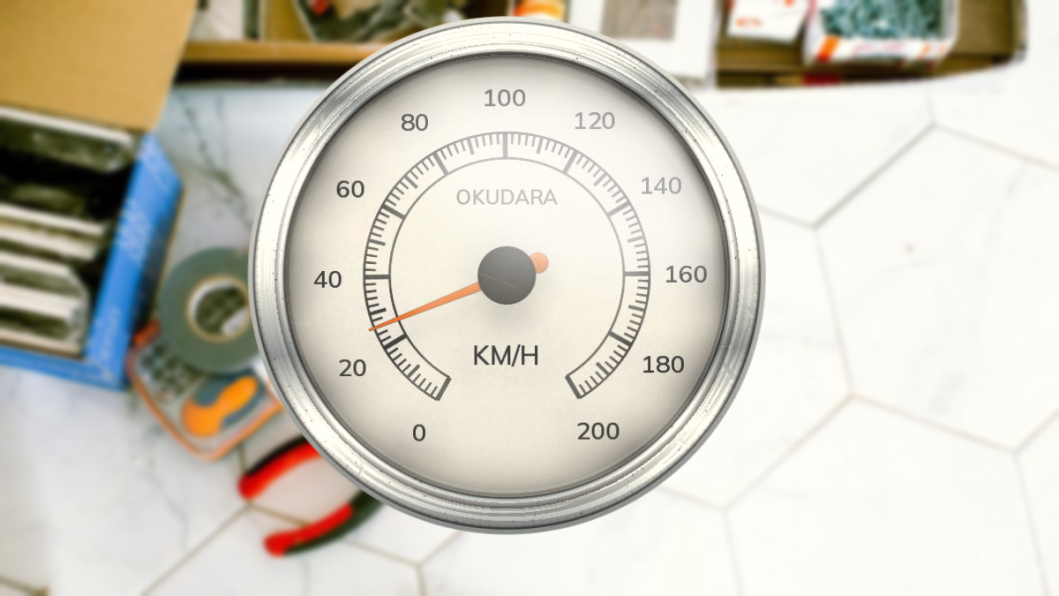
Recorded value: 26 km/h
